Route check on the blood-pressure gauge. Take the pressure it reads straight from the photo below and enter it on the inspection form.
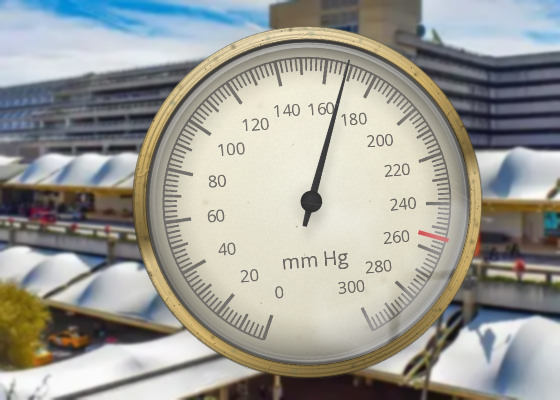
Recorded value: 168 mmHg
